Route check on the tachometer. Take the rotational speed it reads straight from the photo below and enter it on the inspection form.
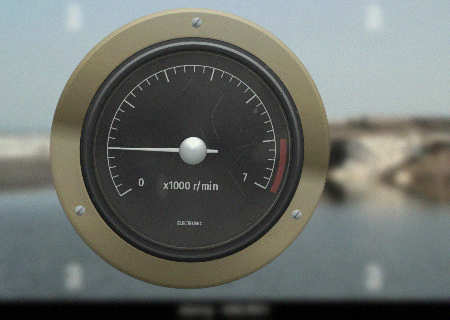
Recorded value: 1000 rpm
